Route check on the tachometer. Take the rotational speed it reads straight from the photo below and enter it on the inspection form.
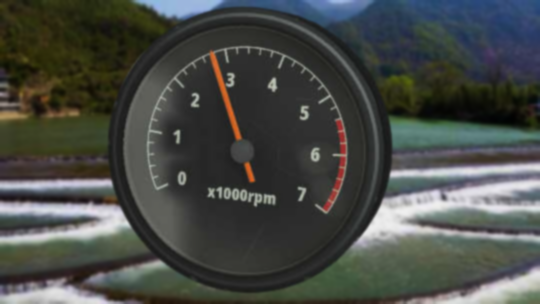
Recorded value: 2800 rpm
